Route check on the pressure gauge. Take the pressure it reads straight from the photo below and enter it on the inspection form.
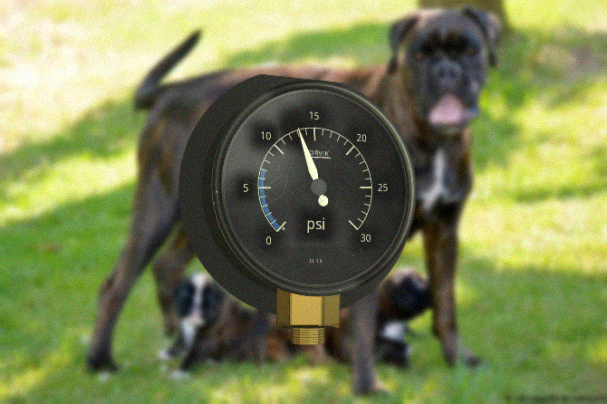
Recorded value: 13 psi
